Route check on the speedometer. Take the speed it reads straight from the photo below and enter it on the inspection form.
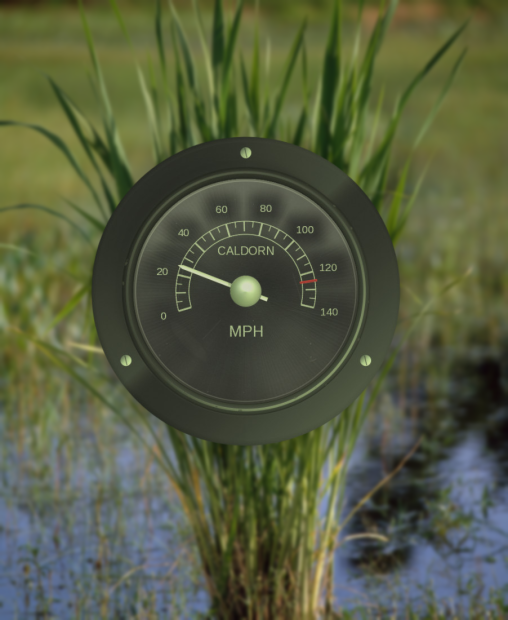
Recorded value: 25 mph
